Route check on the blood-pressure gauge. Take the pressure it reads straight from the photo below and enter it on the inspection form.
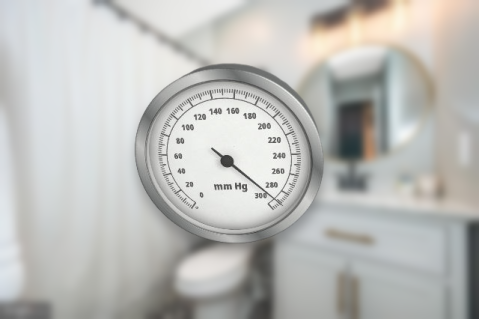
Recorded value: 290 mmHg
